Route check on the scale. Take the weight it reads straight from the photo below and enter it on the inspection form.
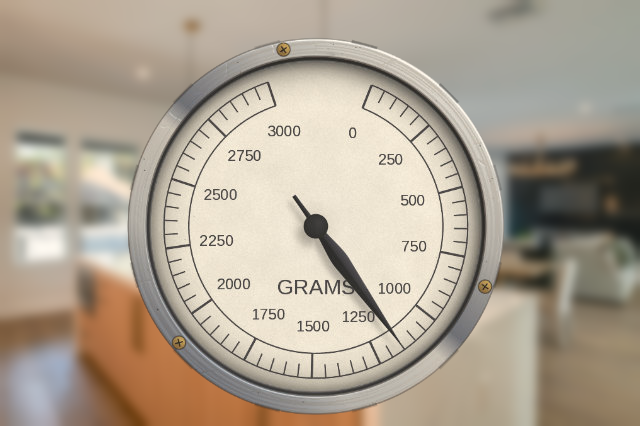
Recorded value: 1150 g
